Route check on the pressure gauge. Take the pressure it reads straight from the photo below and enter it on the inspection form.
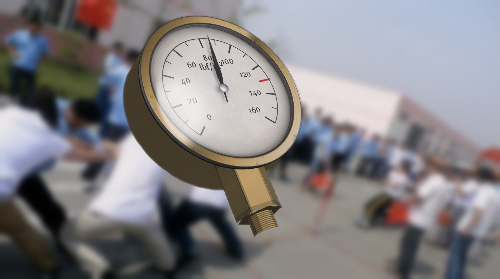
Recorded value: 85 psi
